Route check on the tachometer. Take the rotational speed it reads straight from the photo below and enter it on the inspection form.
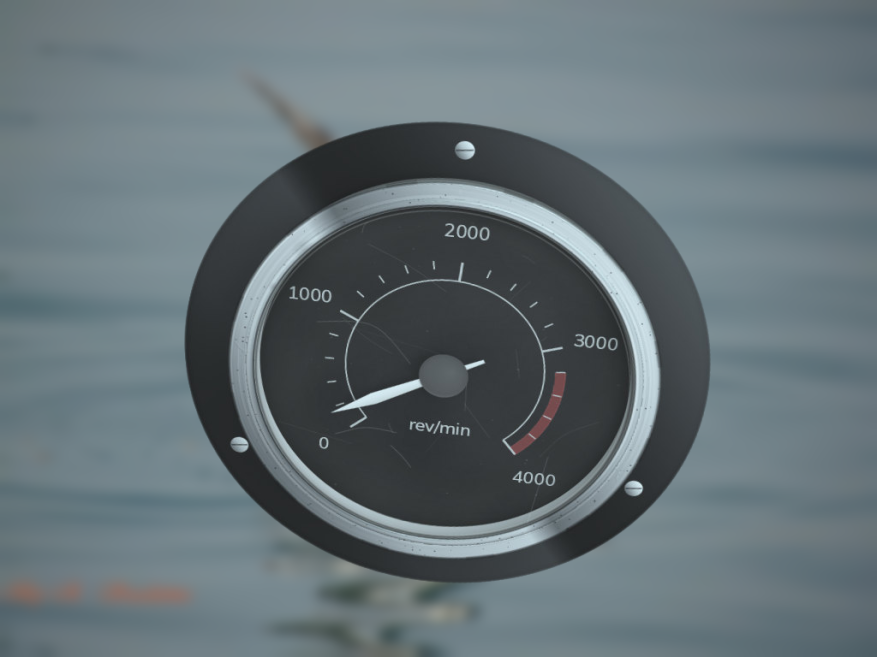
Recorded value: 200 rpm
